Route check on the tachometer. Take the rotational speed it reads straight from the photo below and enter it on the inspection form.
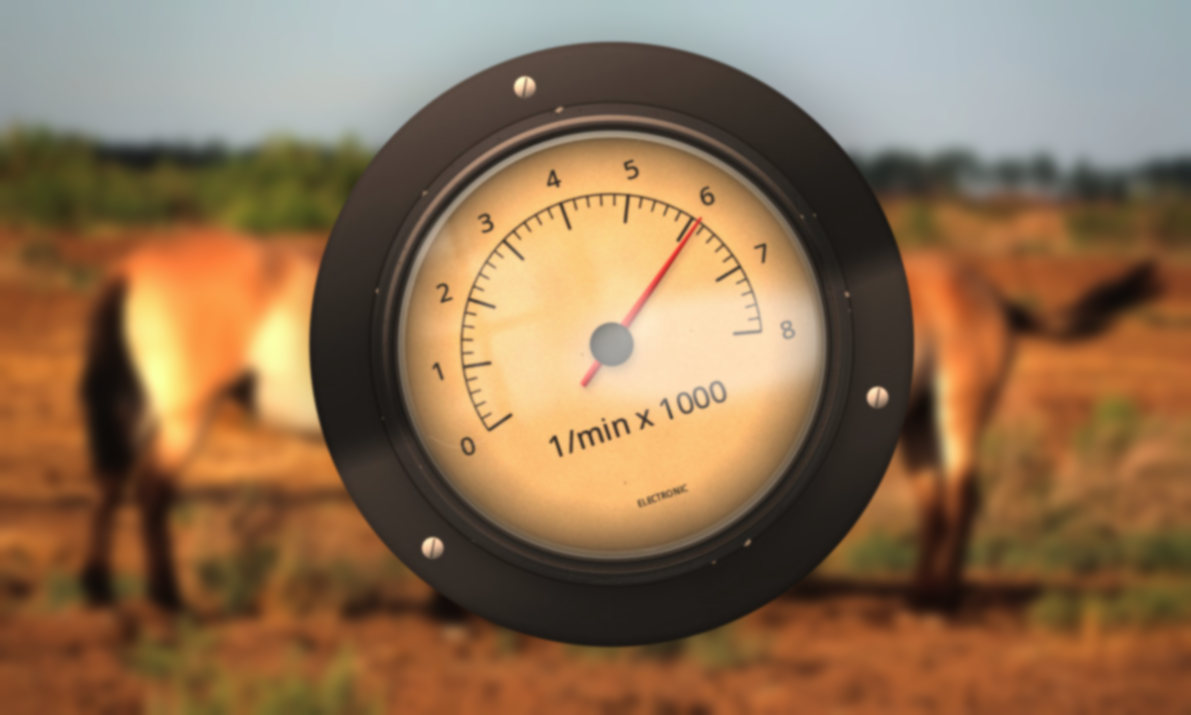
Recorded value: 6100 rpm
